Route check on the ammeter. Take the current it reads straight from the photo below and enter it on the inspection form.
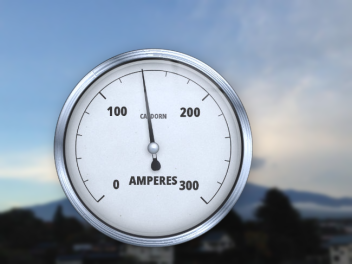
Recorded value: 140 A
